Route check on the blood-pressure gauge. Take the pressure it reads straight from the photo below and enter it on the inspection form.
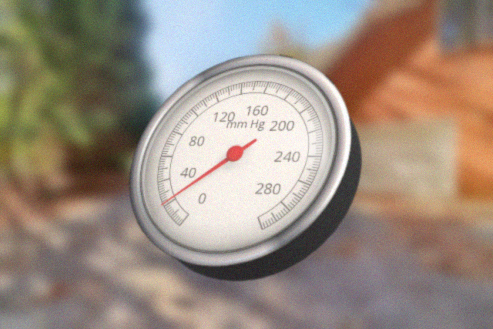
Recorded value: 20 mmHg
